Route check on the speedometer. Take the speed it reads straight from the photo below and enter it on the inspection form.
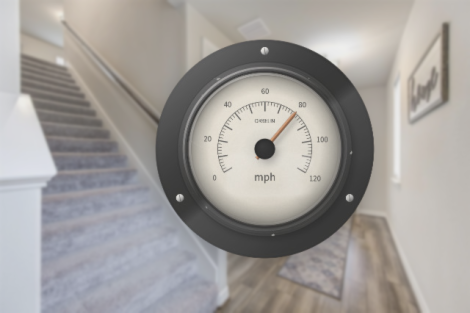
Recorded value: 80 mph
